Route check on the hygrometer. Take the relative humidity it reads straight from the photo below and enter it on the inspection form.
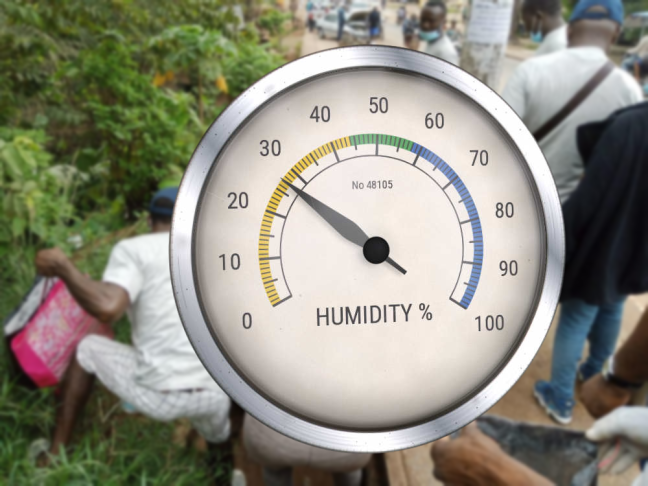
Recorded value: 27 %
